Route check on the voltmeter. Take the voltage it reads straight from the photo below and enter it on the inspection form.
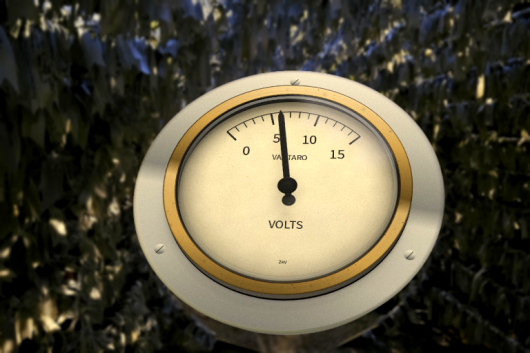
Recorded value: 6 V
